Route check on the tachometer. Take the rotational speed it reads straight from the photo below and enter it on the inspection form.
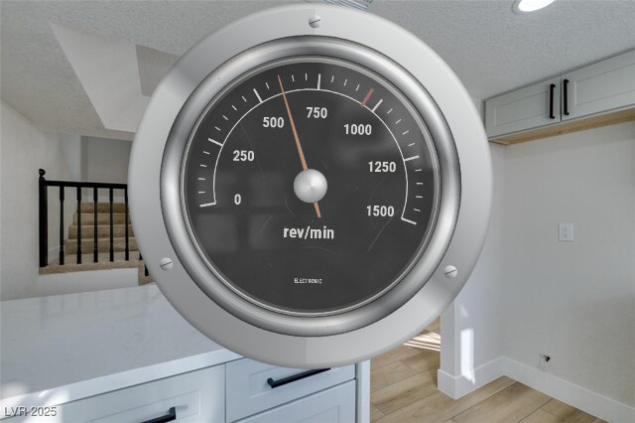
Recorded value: 600 rpm
